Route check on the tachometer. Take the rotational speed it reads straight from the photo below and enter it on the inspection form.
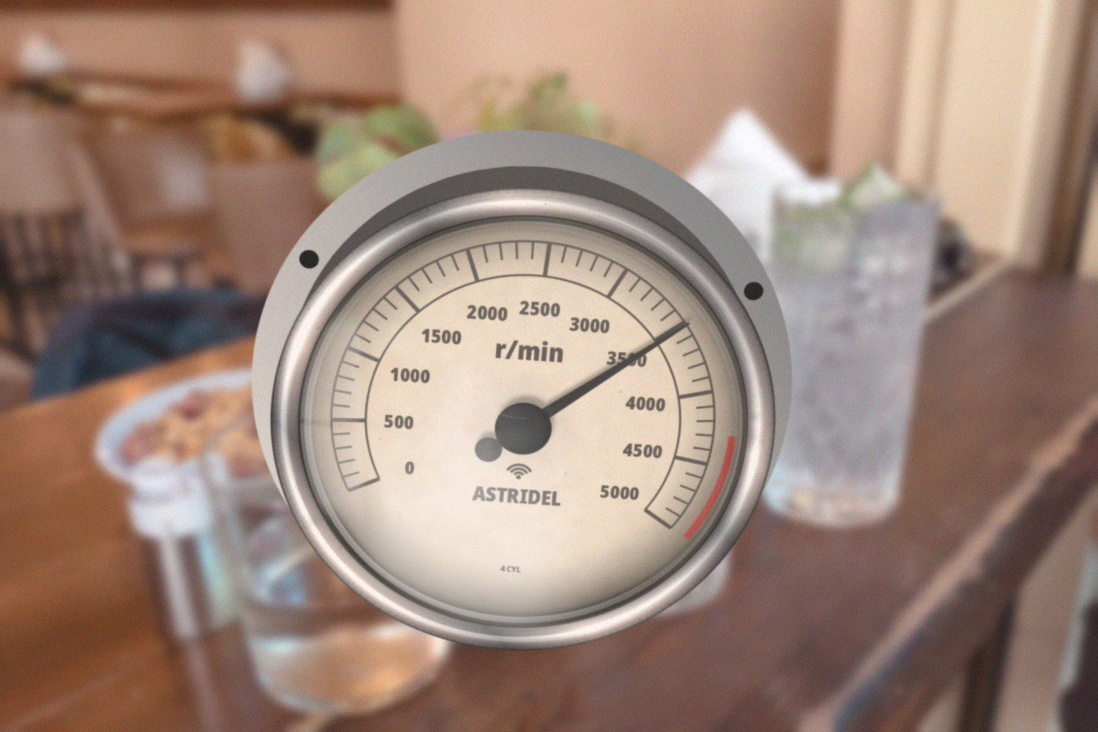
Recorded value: 3500 rpm
